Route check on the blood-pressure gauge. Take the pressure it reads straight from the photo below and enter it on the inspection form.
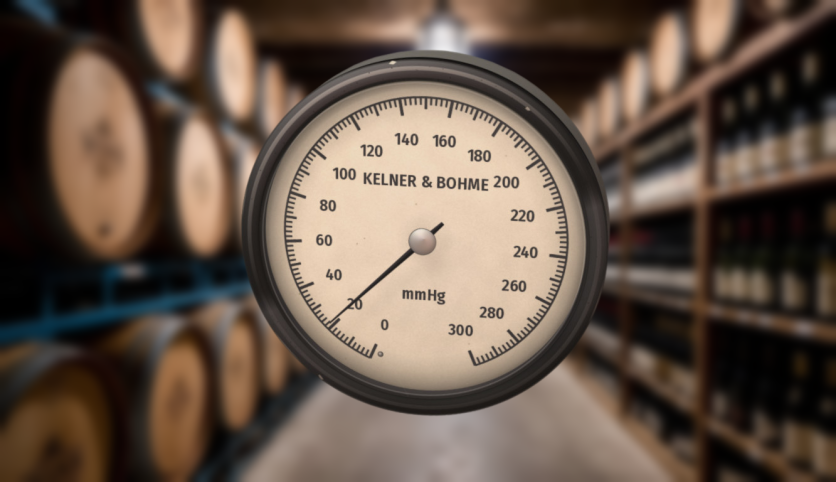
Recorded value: 22 mmHg
